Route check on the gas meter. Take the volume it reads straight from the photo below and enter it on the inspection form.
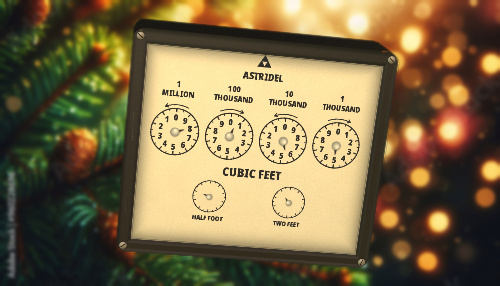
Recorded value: 805500 ft³
